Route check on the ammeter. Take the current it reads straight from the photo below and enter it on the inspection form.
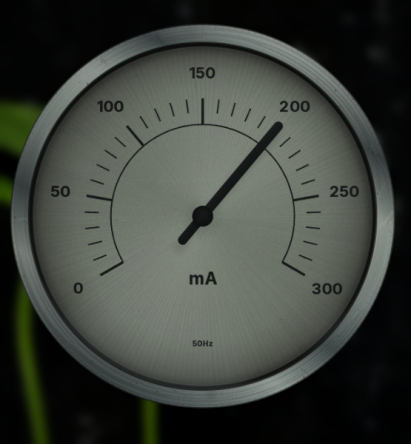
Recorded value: 200 mA
